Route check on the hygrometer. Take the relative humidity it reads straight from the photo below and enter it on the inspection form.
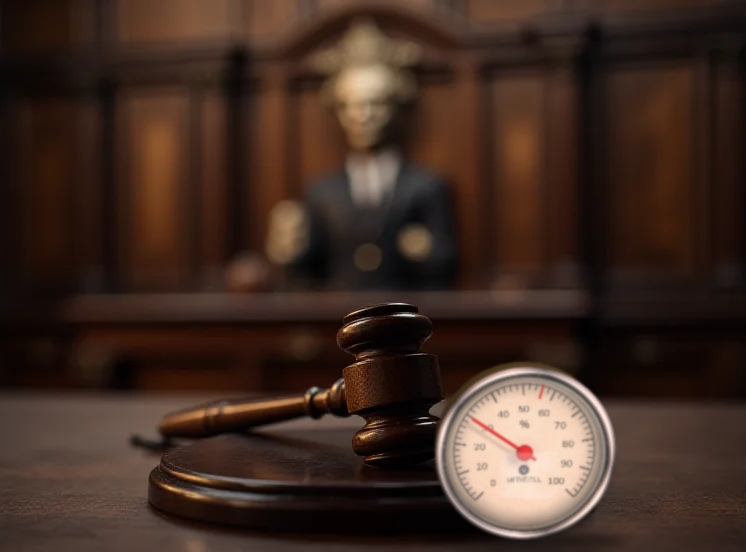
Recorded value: 30 %
